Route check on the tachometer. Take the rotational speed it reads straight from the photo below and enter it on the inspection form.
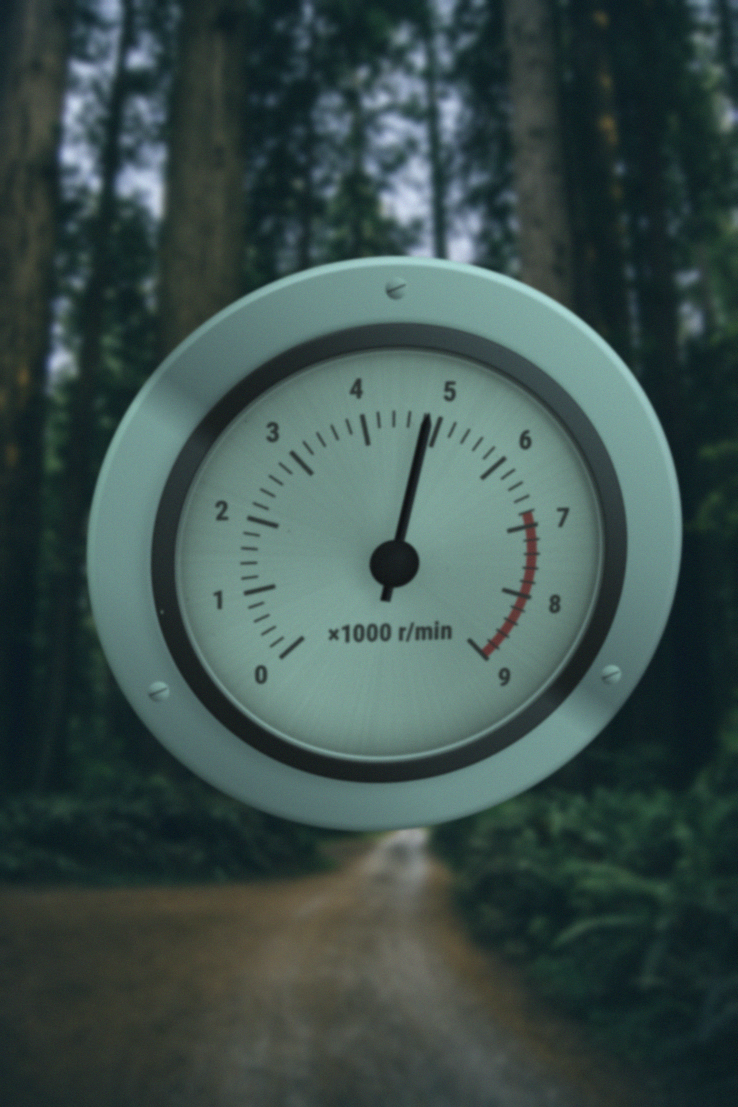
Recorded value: 4800 rpm
